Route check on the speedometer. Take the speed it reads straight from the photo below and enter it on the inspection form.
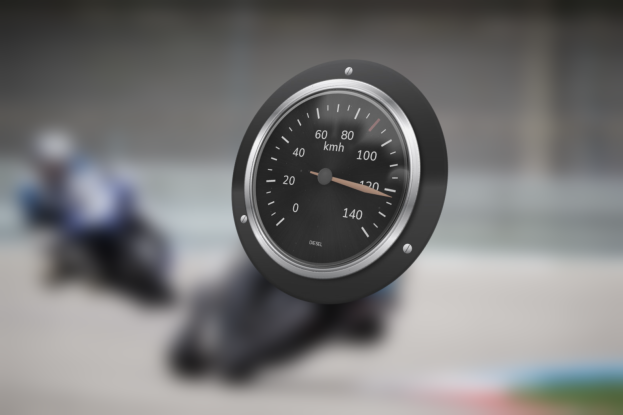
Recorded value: 122.5 km/h
